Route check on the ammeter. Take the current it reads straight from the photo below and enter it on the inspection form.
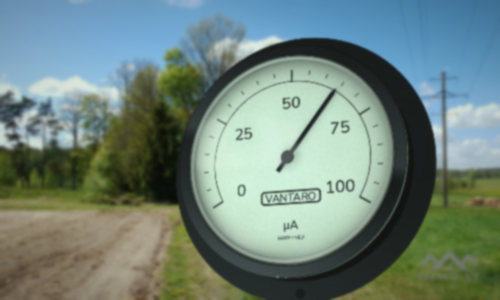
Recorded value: 65 µA
